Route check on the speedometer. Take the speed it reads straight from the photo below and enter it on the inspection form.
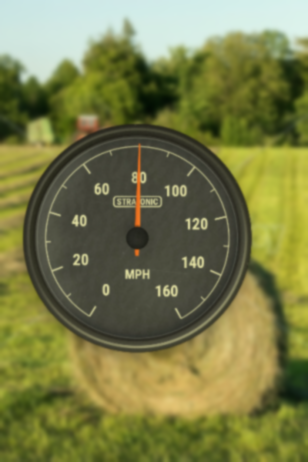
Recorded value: 80 mph
